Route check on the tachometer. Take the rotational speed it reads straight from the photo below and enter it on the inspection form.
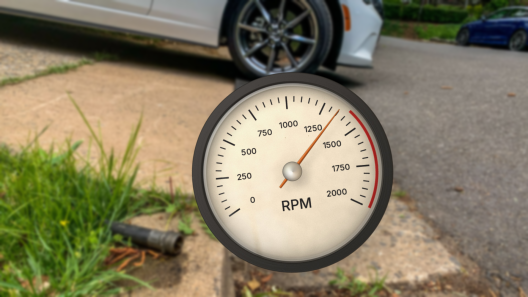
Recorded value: 1350 rpm
